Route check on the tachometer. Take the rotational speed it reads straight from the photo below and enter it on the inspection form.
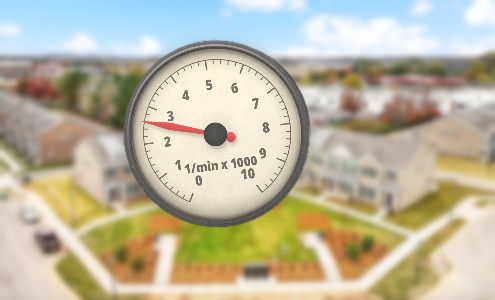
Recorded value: 2600 rpm
